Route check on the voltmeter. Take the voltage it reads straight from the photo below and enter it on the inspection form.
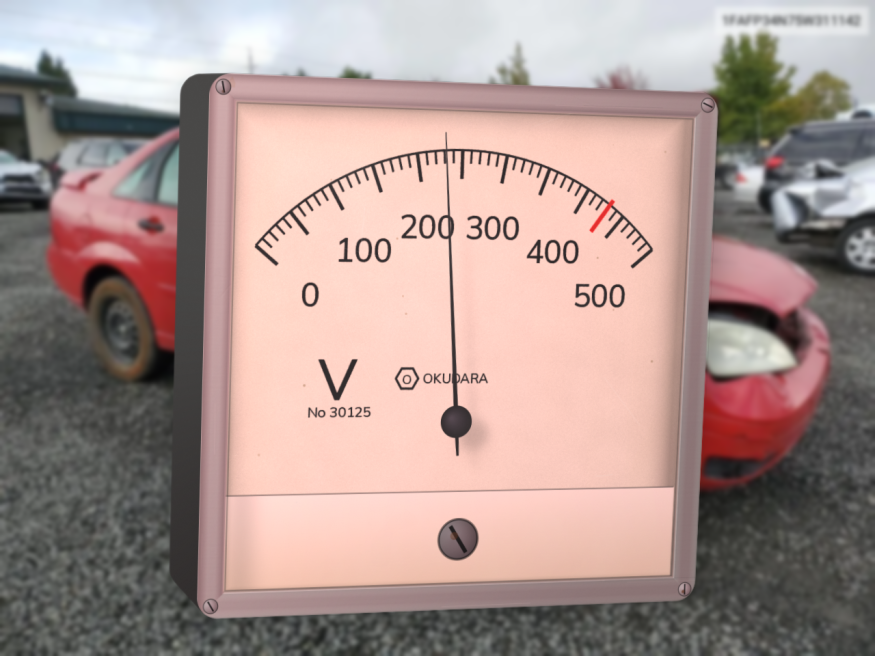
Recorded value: 230 V
